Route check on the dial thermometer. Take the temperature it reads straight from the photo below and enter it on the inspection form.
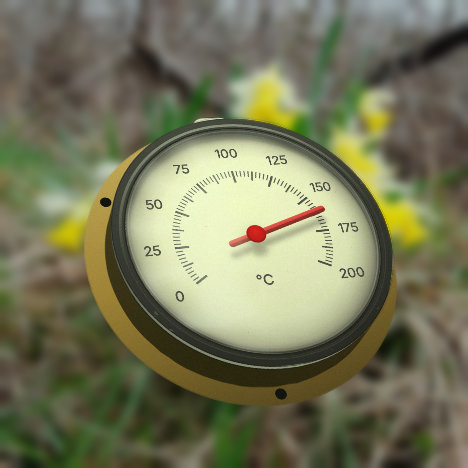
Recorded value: 162.5 °C
